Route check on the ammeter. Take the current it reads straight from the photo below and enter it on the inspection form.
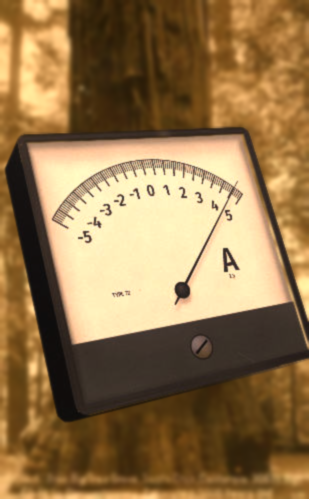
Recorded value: 4.5 A
